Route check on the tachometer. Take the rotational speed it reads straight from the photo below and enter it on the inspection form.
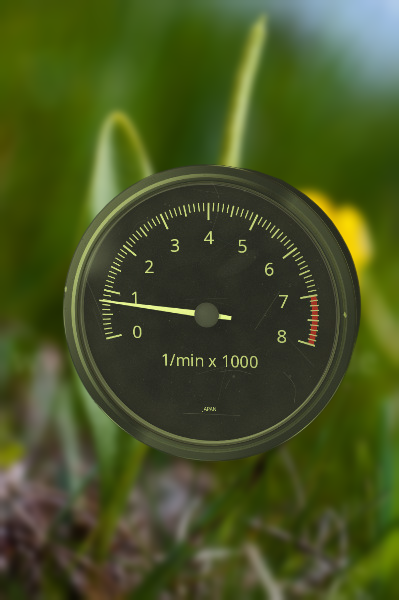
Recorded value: 800 rpm
